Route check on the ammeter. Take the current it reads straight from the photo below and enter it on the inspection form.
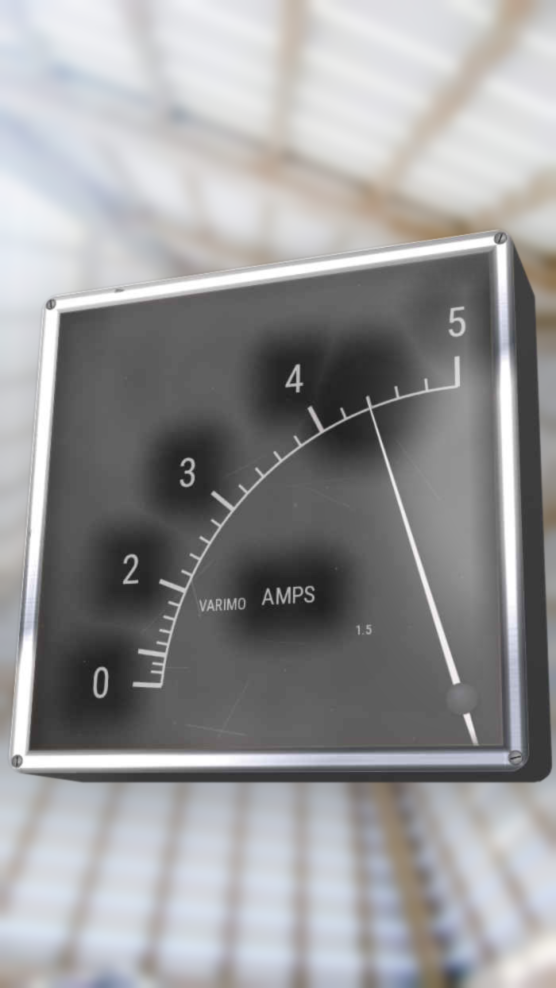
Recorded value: 4.4 A
